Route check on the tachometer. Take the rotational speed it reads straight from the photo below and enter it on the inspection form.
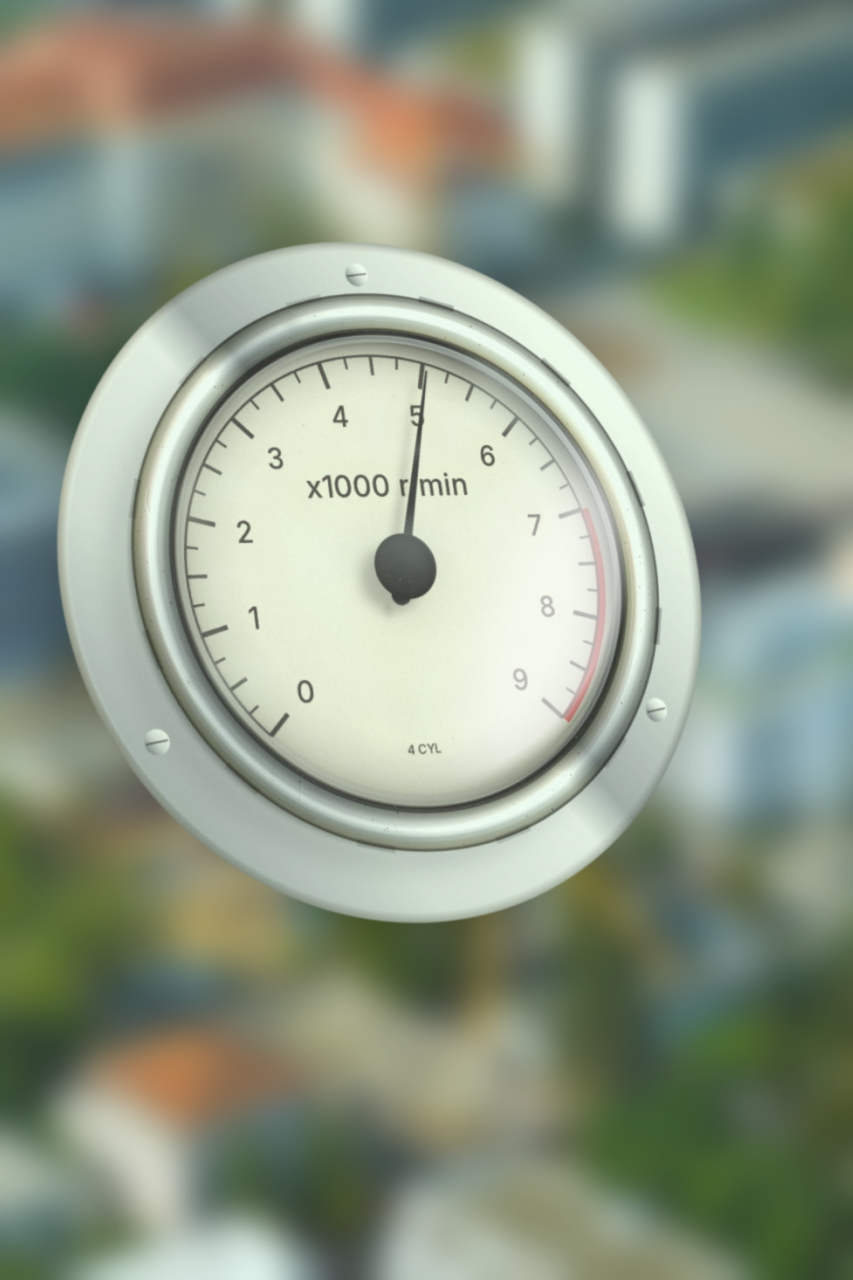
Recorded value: 5000 rpm
